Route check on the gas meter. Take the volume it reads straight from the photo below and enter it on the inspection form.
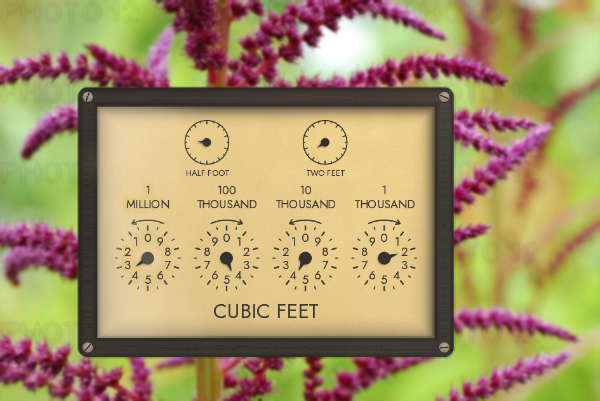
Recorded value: 344200 ft³
